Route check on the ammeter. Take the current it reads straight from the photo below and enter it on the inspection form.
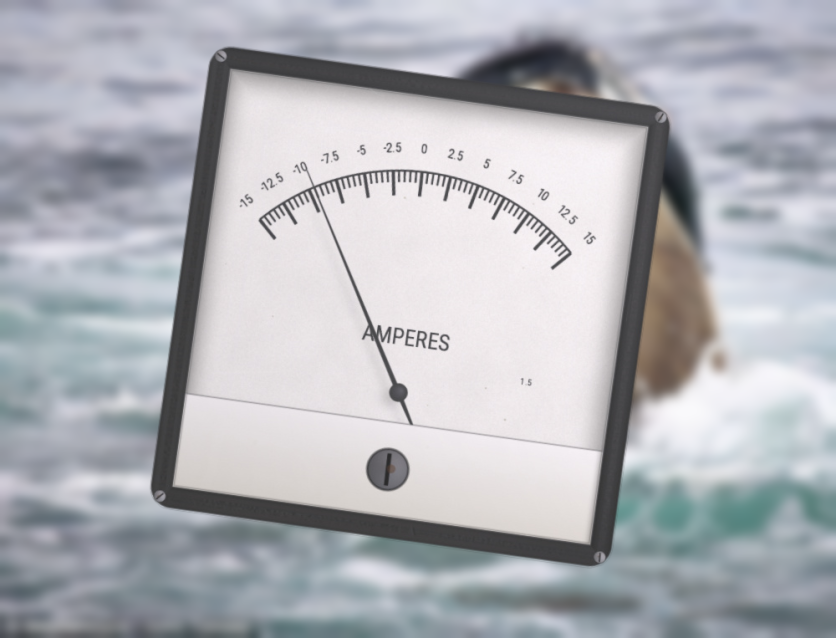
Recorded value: -9.5 A
